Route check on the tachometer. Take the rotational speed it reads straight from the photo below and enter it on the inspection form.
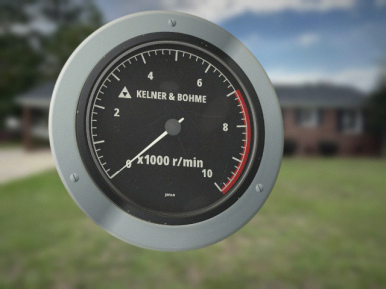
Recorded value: 0 rpm
